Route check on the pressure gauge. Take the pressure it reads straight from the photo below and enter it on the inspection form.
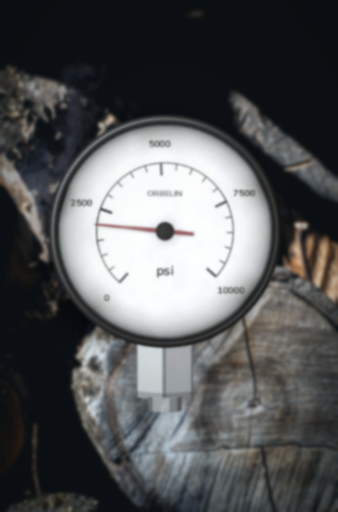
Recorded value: 2000 psi
